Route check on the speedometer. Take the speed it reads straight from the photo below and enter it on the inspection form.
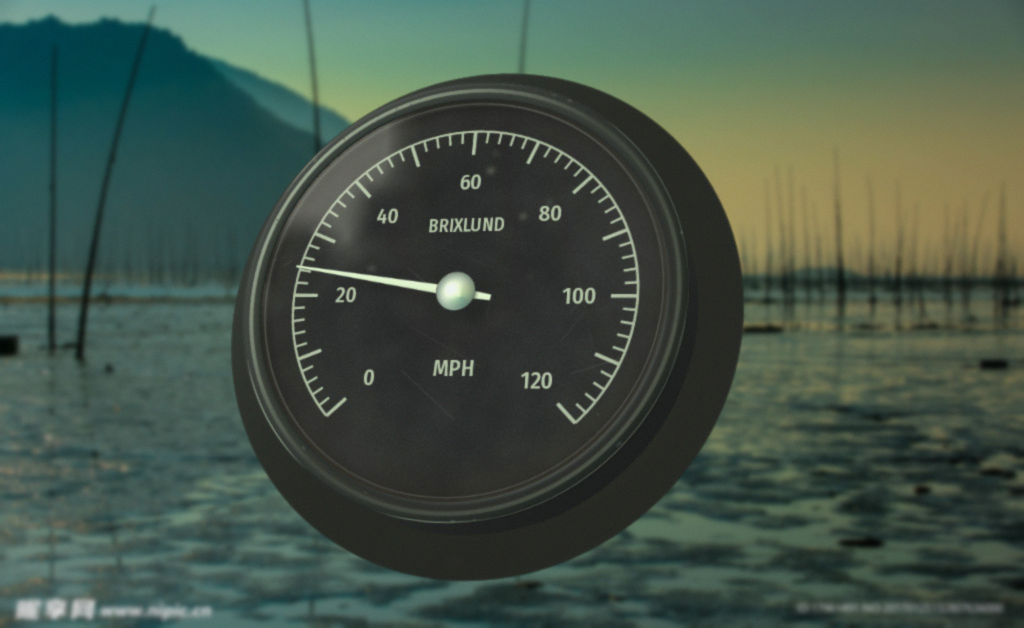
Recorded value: 24 mph
